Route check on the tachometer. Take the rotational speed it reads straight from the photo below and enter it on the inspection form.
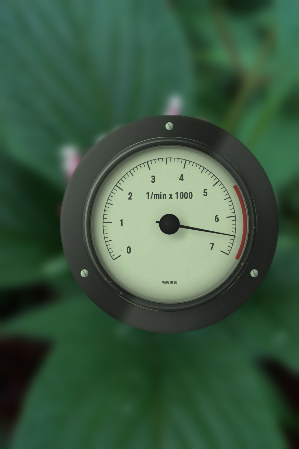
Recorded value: 6500 rpm
